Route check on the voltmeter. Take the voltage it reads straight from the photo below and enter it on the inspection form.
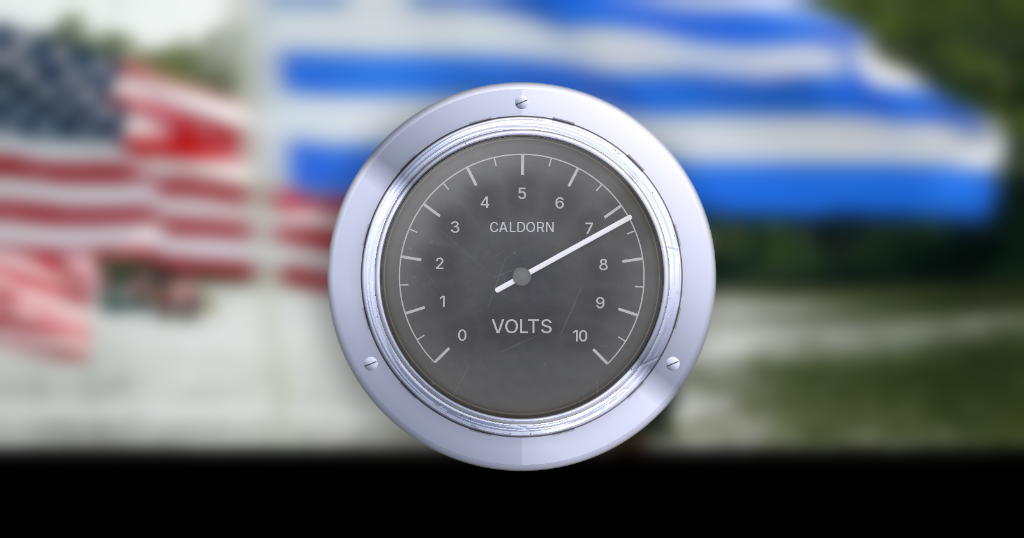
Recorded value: 7.25 V
